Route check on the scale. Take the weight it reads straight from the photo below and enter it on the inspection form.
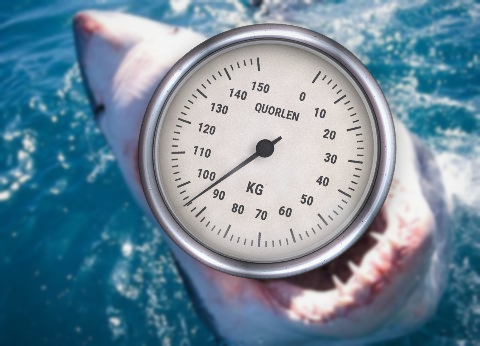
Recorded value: 94 kg
